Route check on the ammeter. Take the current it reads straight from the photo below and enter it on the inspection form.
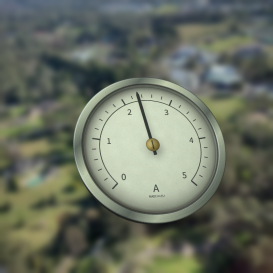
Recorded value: 2.3 A
